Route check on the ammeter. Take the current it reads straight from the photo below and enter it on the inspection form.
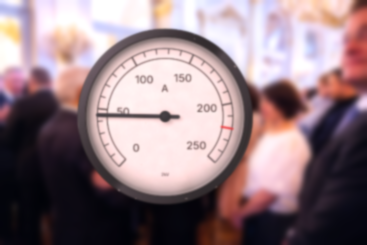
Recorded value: 45 A
